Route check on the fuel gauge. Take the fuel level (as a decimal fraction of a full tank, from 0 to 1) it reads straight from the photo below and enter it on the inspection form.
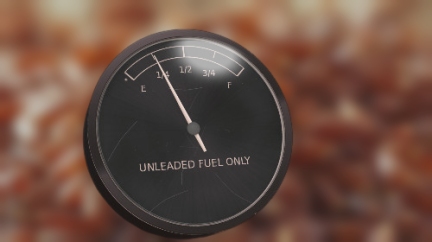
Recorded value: 0.25
